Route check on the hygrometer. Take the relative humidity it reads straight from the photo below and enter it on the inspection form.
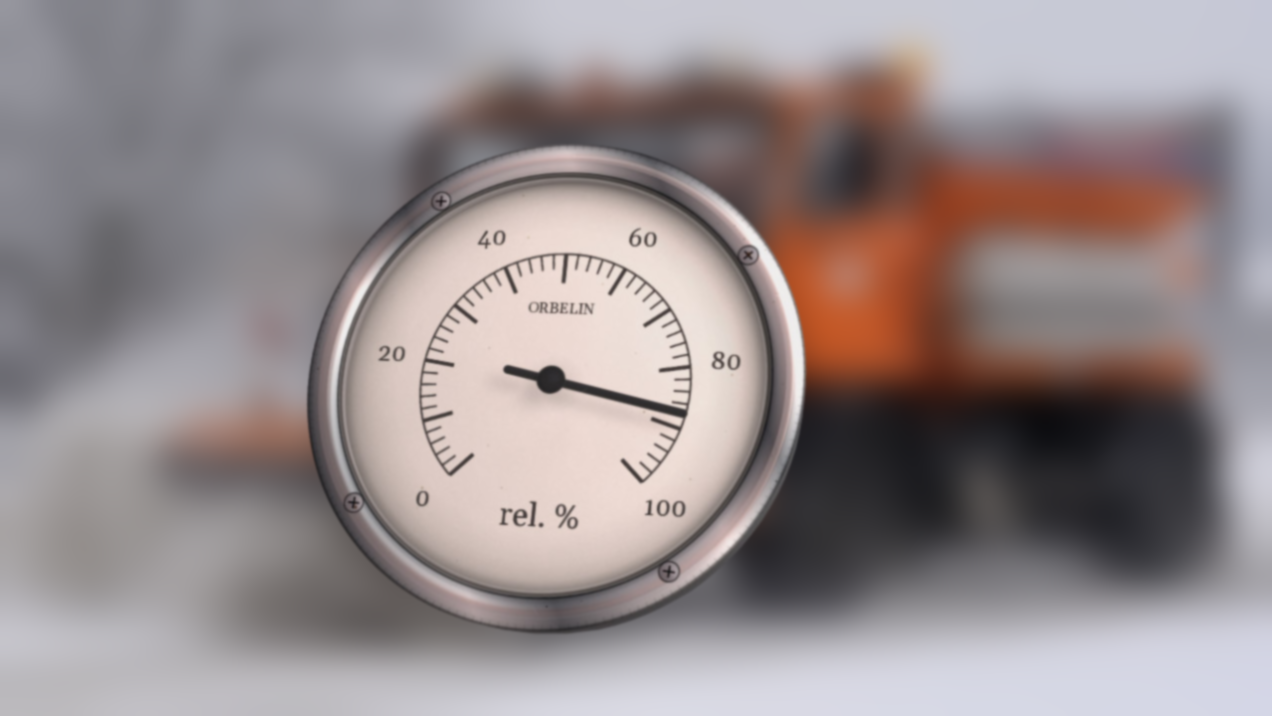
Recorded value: 88 %
